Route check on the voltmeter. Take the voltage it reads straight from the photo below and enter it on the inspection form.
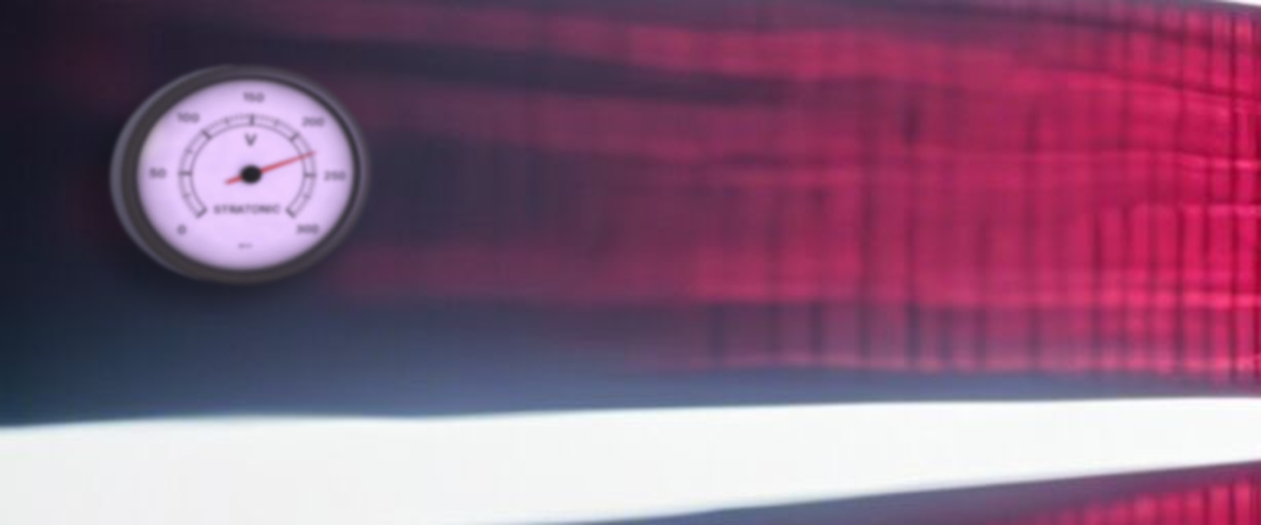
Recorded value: 225 V
